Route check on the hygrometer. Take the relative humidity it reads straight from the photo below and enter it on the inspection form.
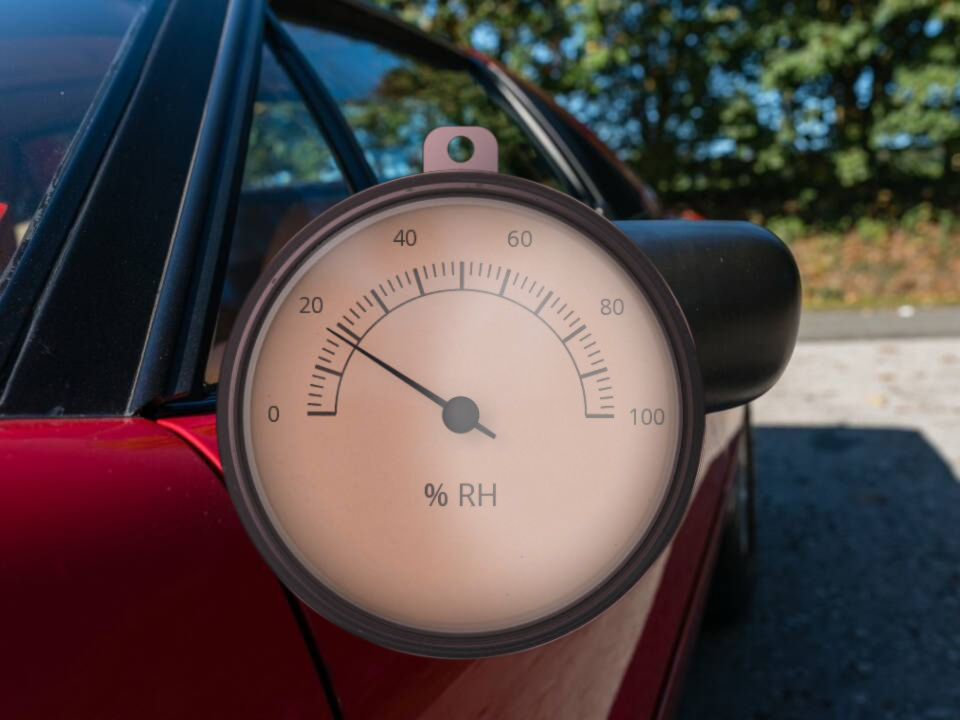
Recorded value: 18 %
